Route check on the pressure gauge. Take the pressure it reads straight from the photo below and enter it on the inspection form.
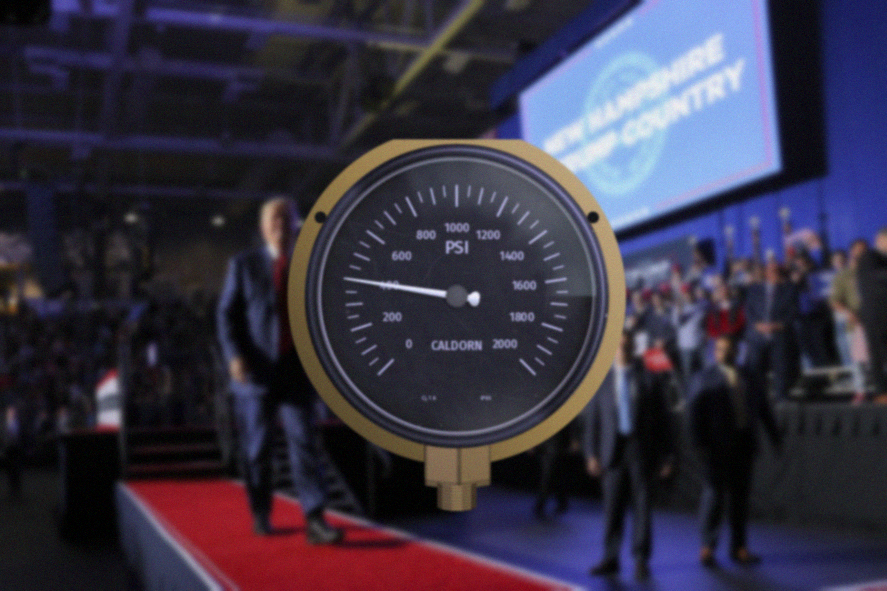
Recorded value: 400 psi
